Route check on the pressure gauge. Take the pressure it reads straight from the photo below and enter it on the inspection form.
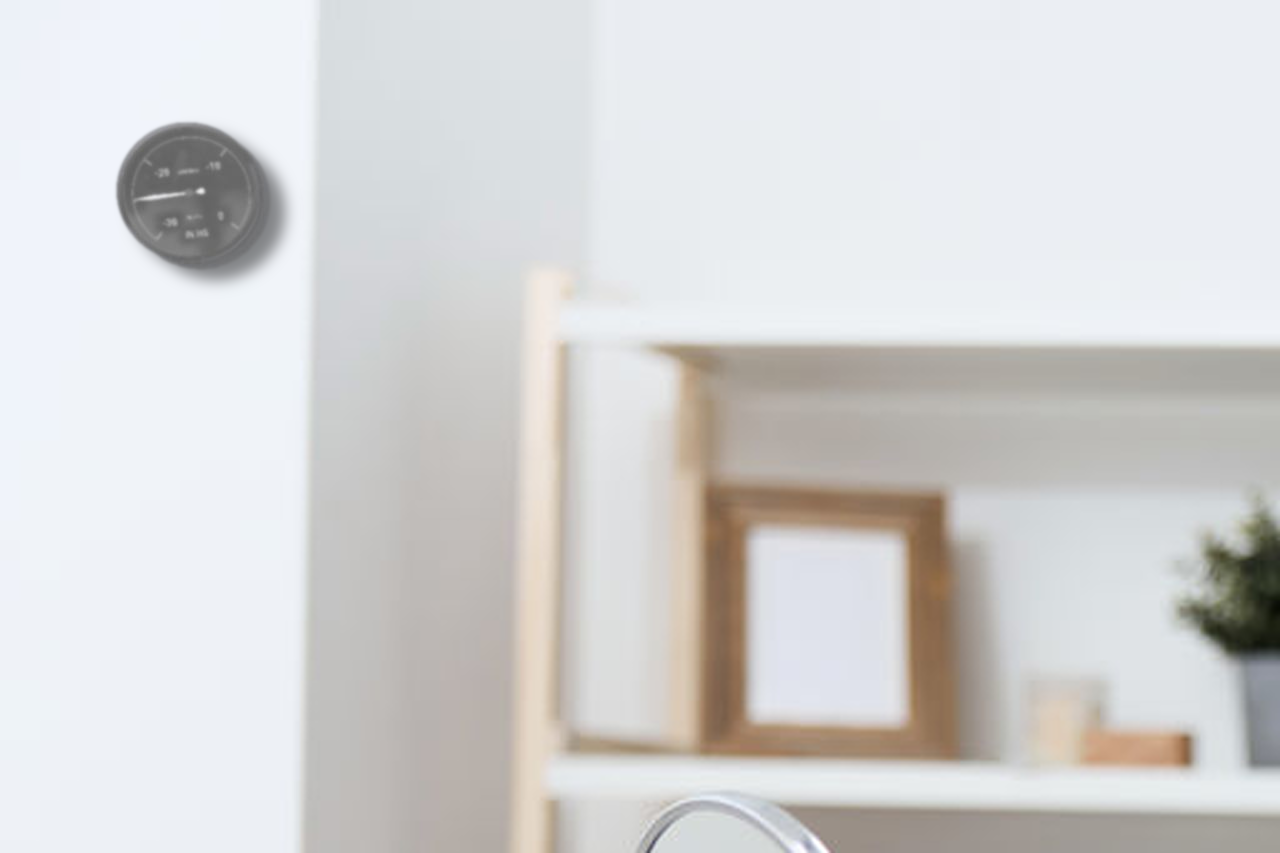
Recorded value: -25 inHg
